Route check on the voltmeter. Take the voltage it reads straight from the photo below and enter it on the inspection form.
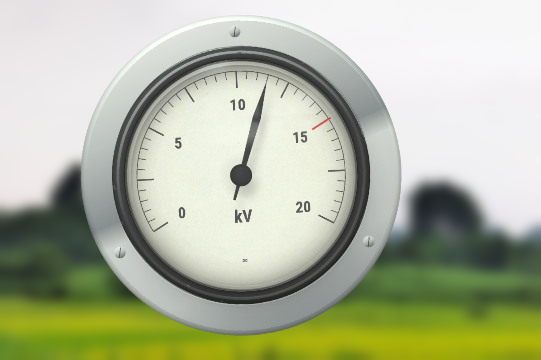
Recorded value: 11.5 kV
